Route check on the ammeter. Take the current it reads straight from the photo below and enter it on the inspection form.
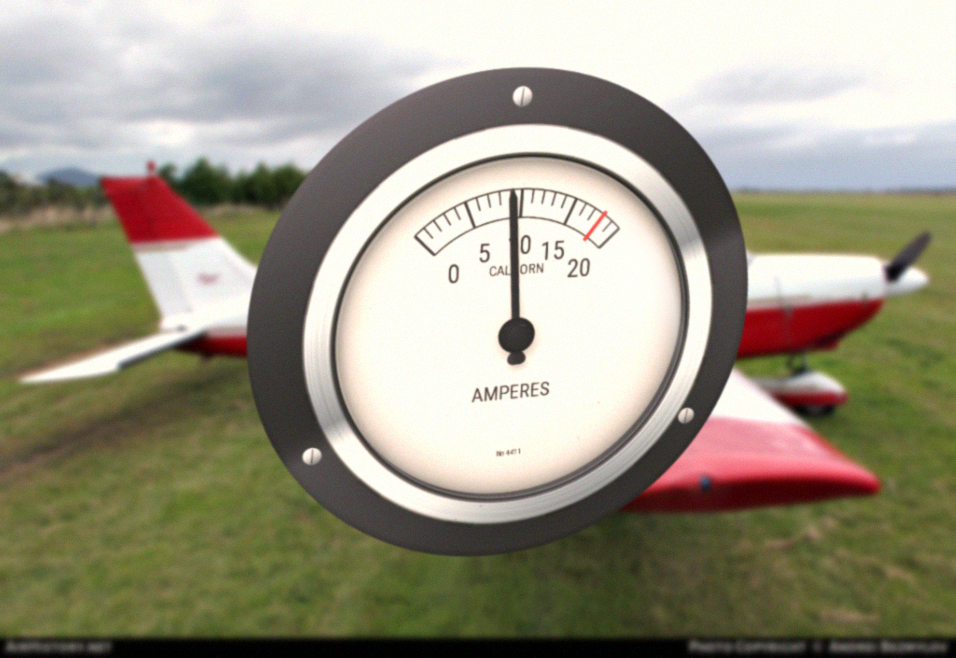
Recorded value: 9 A
